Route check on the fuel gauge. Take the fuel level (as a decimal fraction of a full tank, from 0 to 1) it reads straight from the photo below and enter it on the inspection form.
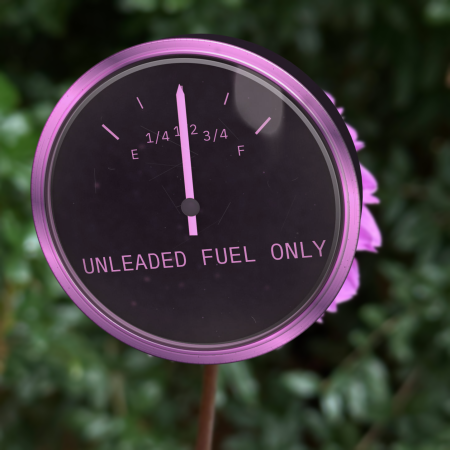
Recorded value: 0.5
